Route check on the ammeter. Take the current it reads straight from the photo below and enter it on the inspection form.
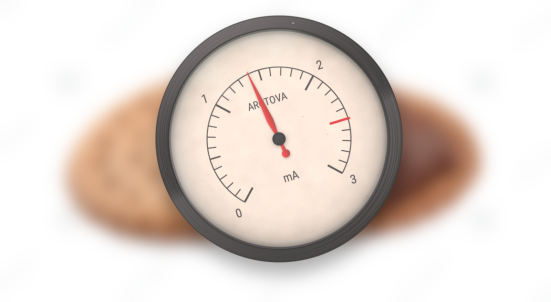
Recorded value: 1.4 mA
